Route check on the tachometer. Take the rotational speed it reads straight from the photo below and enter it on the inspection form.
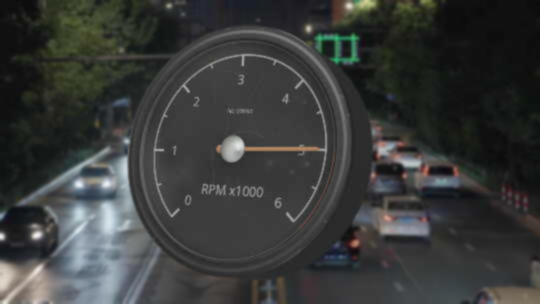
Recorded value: 5000 rpm
